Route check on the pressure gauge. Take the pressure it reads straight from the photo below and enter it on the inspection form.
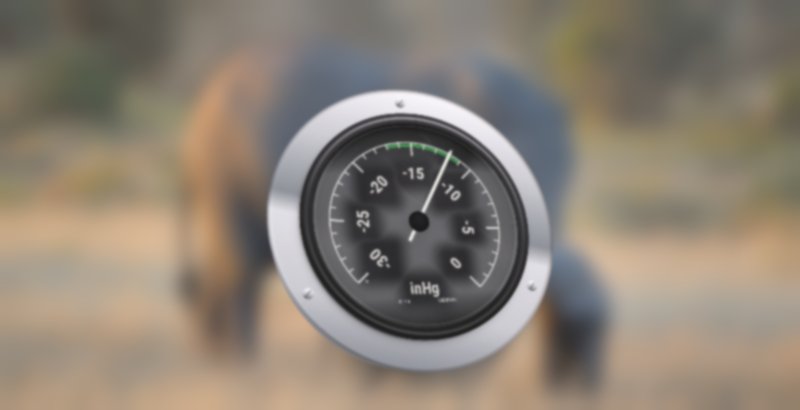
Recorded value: -12 inHg
